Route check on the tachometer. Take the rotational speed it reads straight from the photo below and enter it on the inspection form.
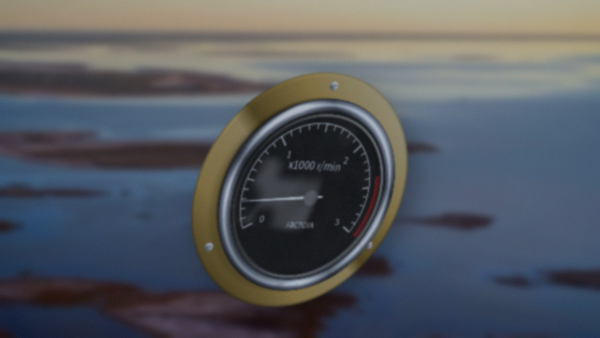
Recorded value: 300 rpm
